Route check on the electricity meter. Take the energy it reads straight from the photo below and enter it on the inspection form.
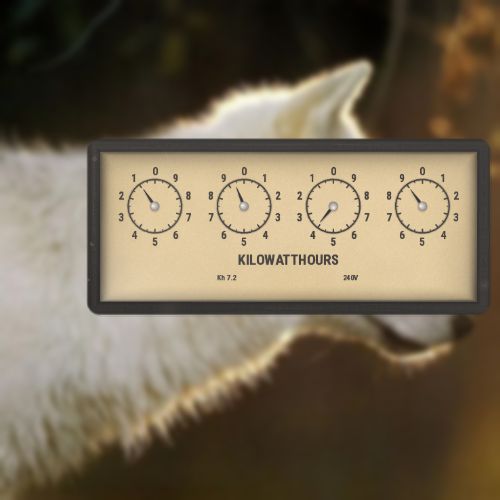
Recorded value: 939 kWh
